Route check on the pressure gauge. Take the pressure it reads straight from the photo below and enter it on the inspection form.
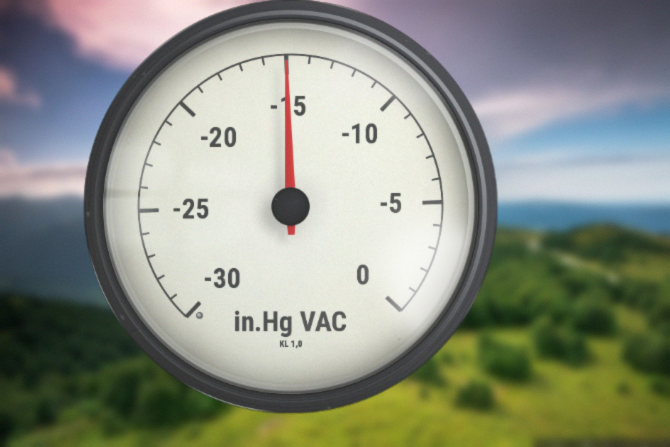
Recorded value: -15 inHg
